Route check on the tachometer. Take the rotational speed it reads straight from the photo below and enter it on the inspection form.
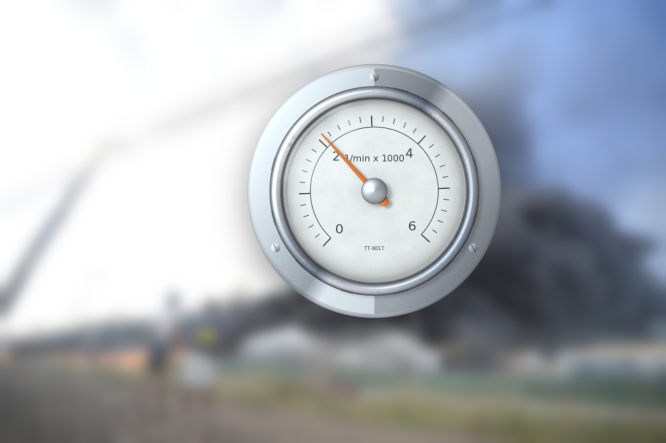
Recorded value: 2100 rpm
